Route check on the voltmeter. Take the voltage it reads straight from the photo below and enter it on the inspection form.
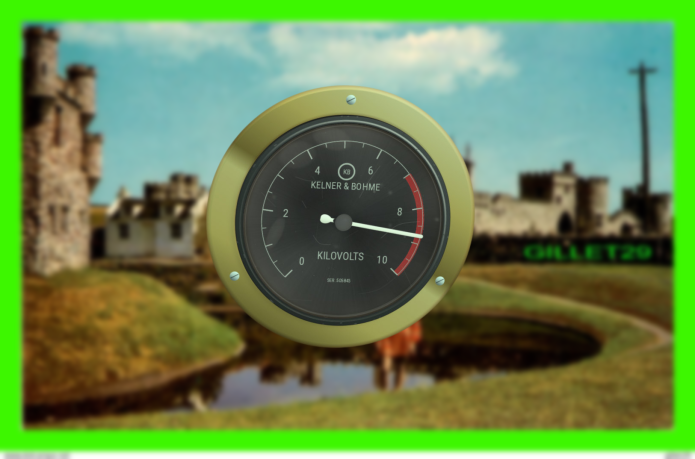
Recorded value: 8.75 kV
